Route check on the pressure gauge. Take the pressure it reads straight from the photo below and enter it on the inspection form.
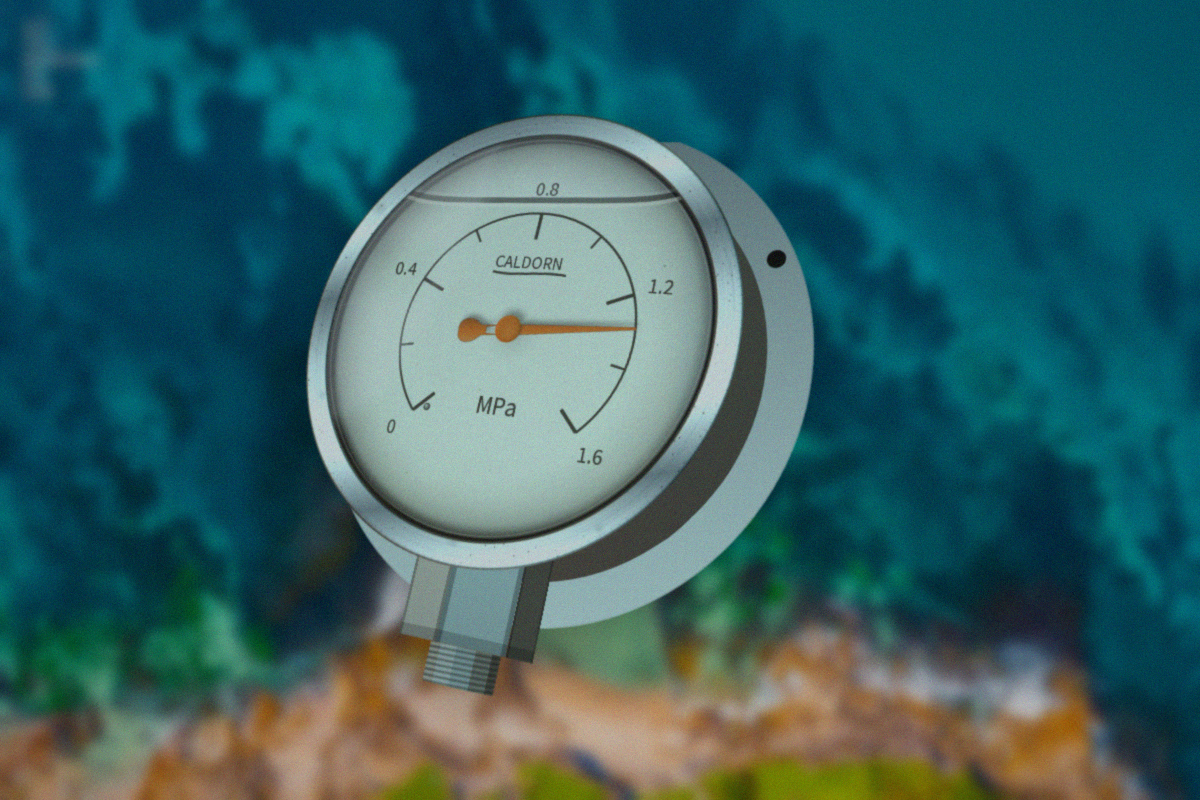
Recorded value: 1.3 MPa
